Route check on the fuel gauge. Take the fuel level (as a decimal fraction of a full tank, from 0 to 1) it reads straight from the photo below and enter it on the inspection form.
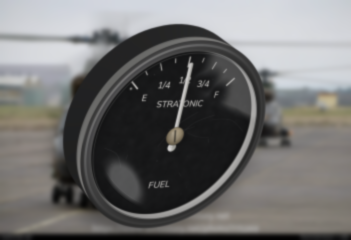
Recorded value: 0.5
